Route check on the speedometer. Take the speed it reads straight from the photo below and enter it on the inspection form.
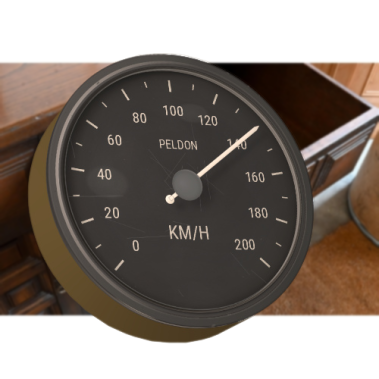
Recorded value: 140 km/h
